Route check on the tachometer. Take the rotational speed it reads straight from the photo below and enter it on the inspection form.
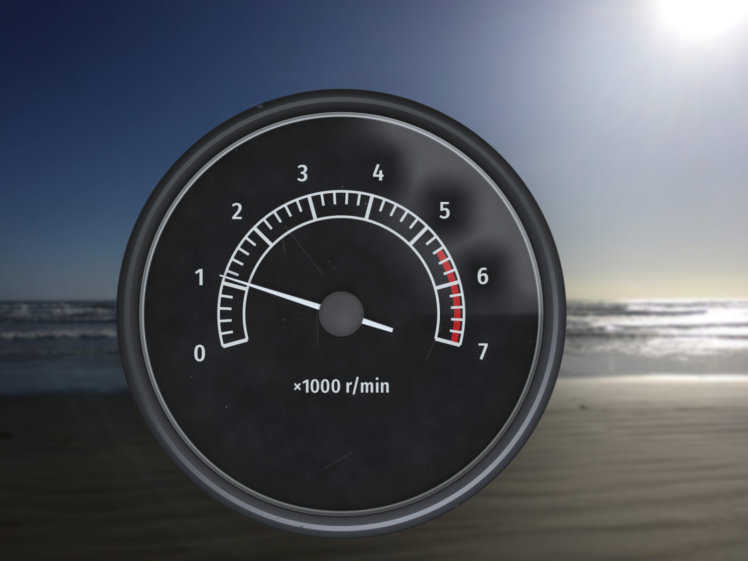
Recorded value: 1100 rpm
